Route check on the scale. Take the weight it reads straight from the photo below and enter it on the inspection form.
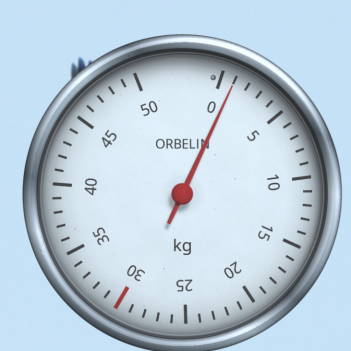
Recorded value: 1 kg
